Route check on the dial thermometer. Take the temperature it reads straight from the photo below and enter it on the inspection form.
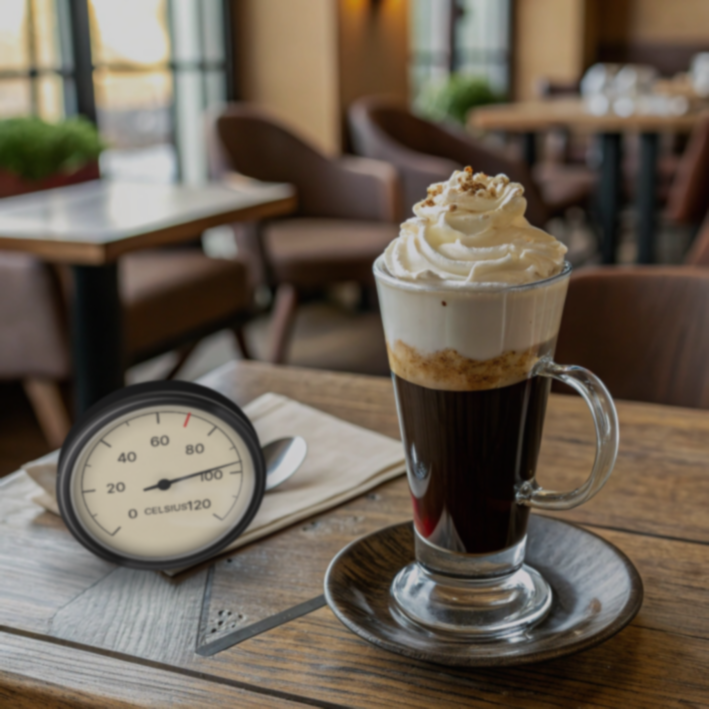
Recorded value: 95 °C
